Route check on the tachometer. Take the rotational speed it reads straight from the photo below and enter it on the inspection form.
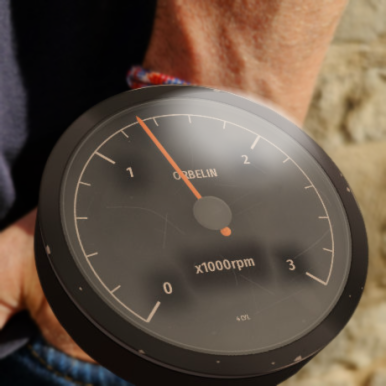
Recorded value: 1300 rpm
